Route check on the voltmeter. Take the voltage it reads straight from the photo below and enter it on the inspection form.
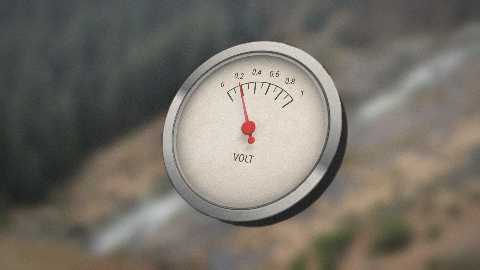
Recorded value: 0.2 V
